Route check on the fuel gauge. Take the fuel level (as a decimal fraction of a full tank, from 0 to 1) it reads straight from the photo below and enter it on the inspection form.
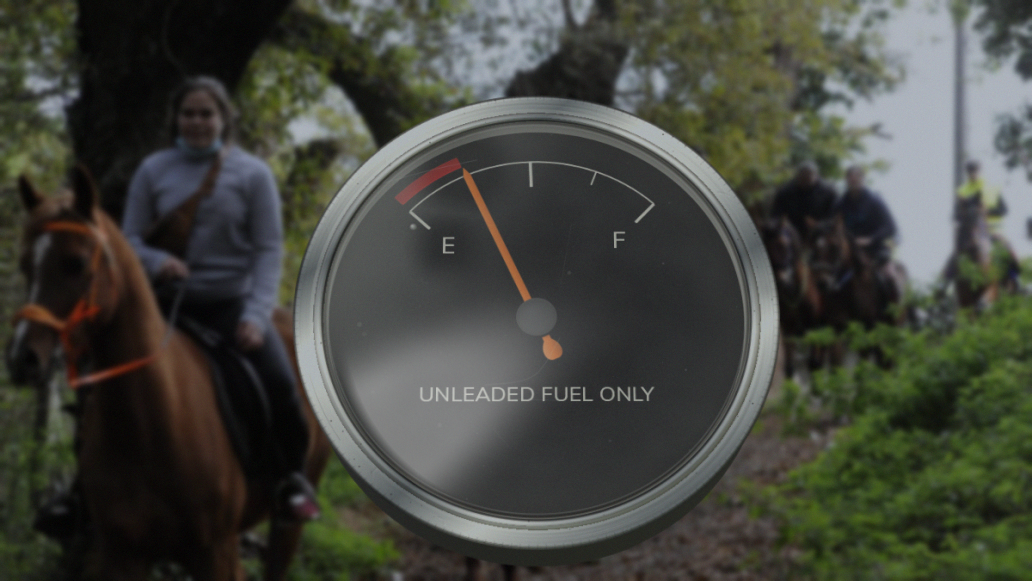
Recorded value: 0.25
